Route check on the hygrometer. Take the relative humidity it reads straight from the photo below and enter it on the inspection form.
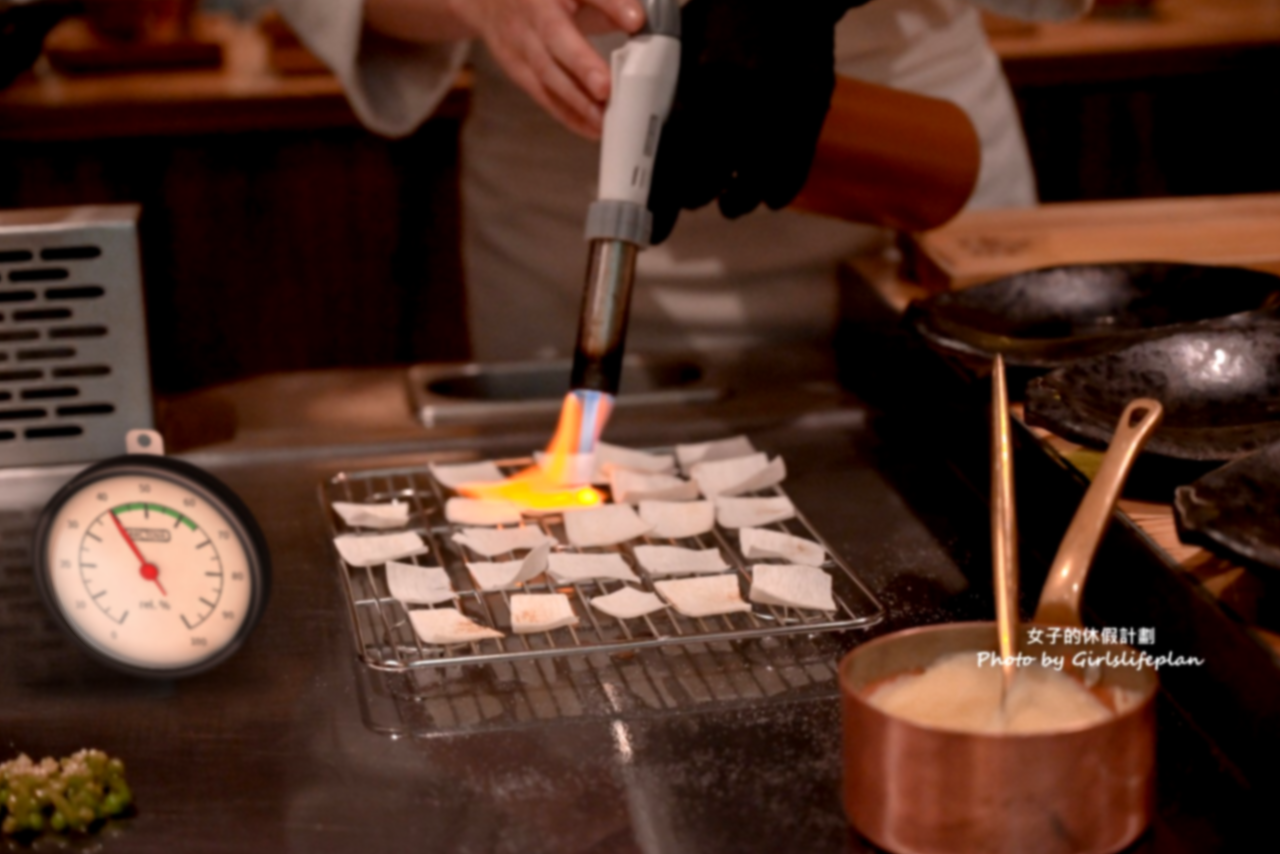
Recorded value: 40 %
